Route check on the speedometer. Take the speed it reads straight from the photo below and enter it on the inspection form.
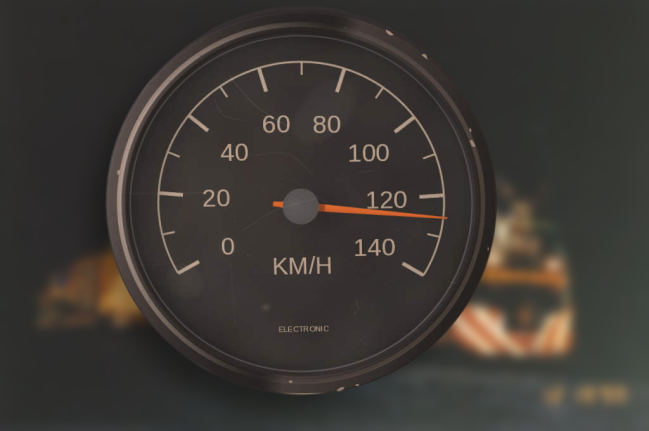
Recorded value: 125 km/h
